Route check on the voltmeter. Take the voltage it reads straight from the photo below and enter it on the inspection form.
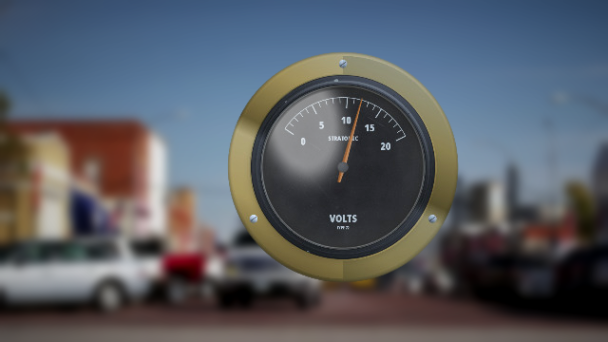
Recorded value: 12 V
